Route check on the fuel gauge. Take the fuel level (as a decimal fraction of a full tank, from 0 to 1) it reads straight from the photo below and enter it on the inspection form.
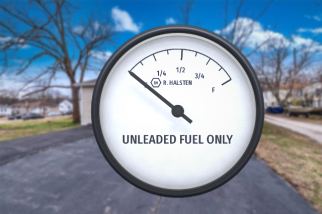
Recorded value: 0
